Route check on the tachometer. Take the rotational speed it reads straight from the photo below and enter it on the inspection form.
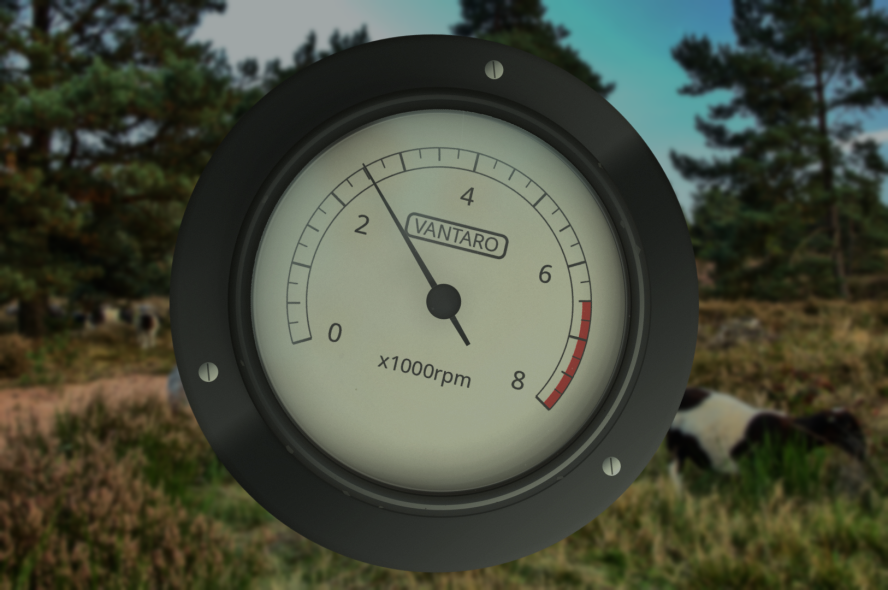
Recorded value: 2500 rpm
